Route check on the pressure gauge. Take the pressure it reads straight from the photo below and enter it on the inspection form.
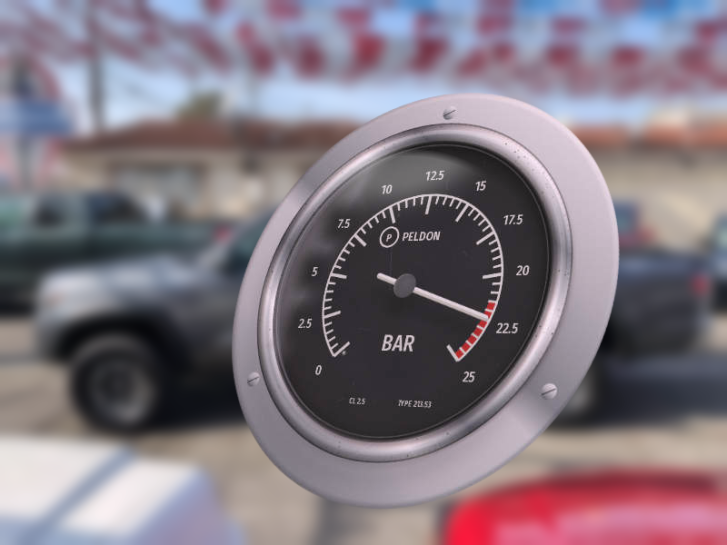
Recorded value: 22.5 bar
